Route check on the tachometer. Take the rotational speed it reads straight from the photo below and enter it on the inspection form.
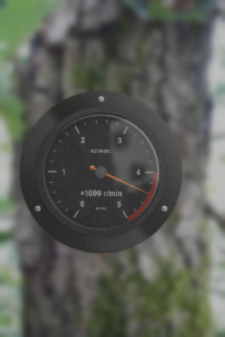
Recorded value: 4400 rpm
